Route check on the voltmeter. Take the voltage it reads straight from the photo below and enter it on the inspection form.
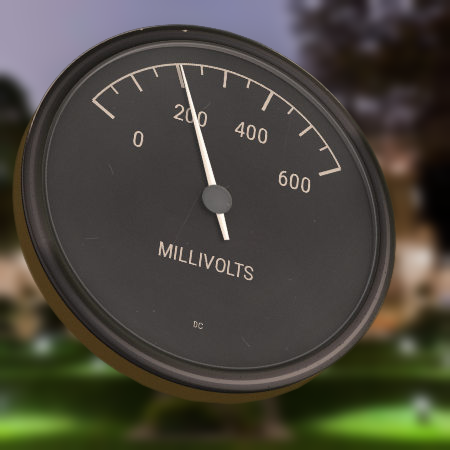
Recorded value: 200 mV
